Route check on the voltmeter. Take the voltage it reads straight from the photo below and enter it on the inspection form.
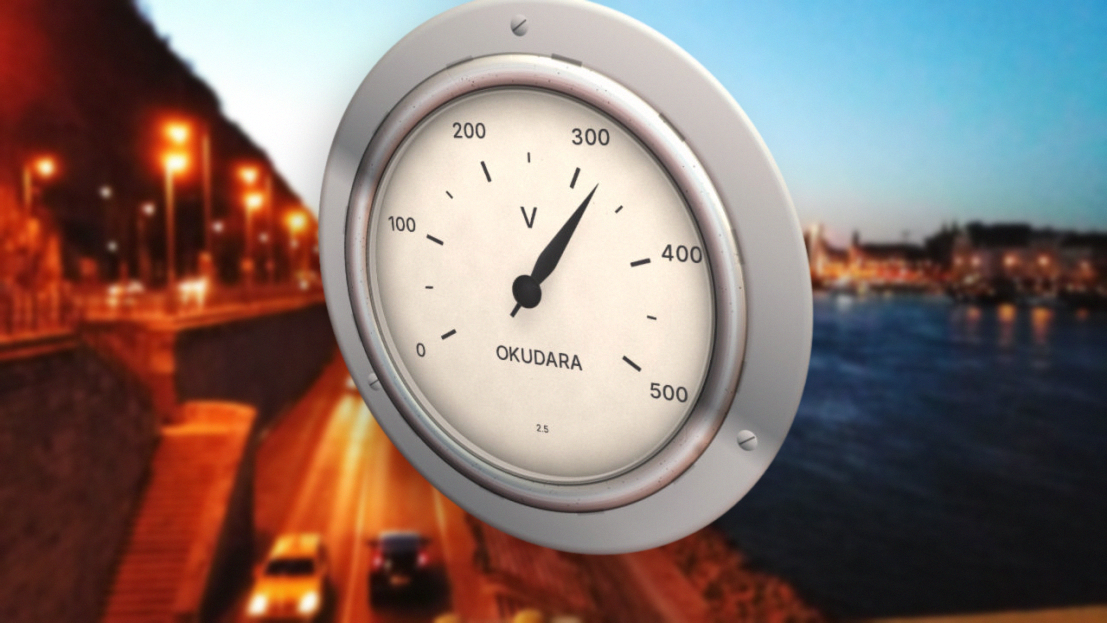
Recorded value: 325 V
